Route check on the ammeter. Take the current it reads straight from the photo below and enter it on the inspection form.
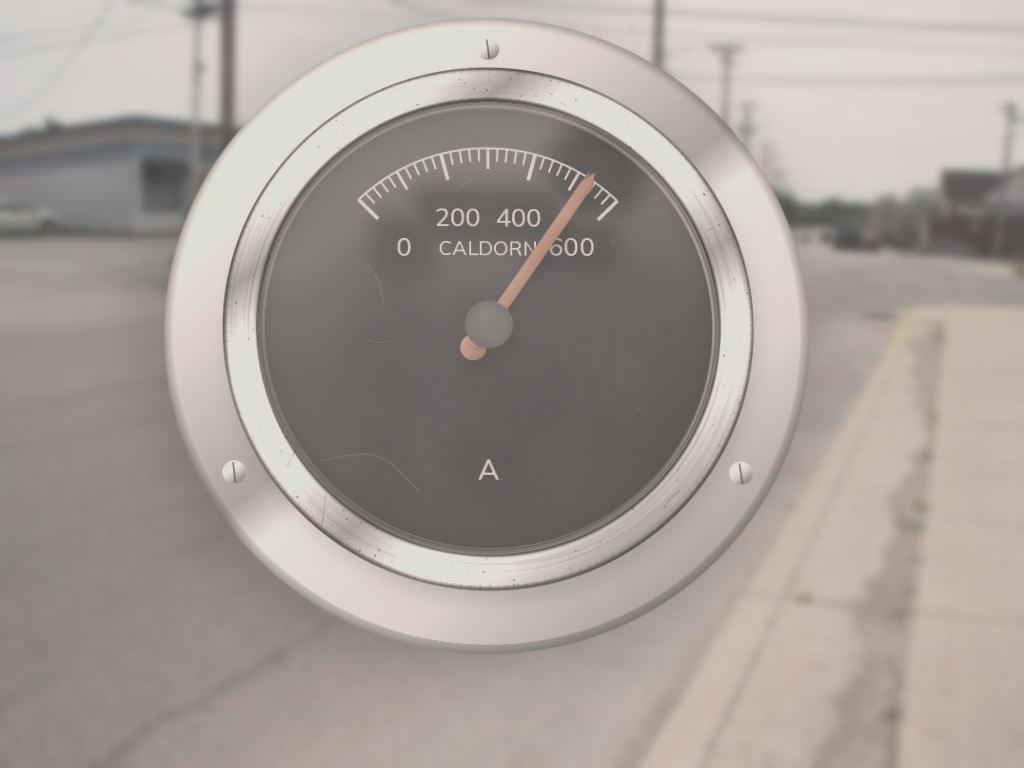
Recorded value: 530 A
